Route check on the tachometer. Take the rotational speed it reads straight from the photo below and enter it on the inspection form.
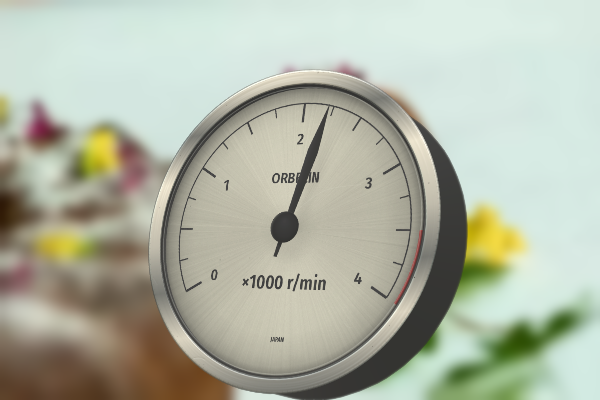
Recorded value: 2250 rpm
